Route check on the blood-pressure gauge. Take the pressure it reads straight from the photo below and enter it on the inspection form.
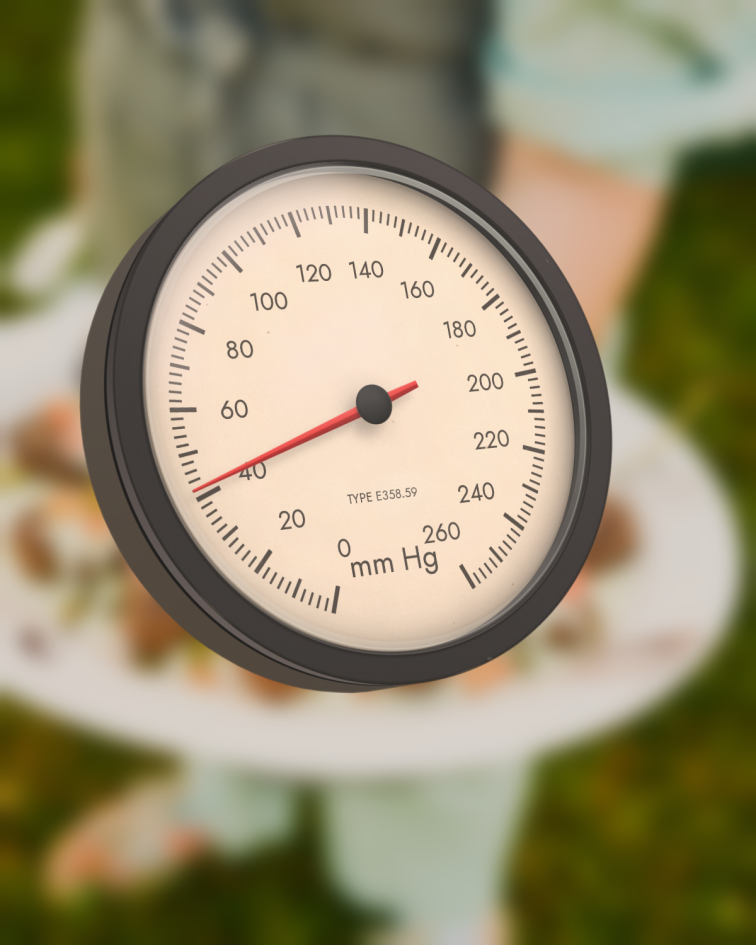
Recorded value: 42 mmHg
